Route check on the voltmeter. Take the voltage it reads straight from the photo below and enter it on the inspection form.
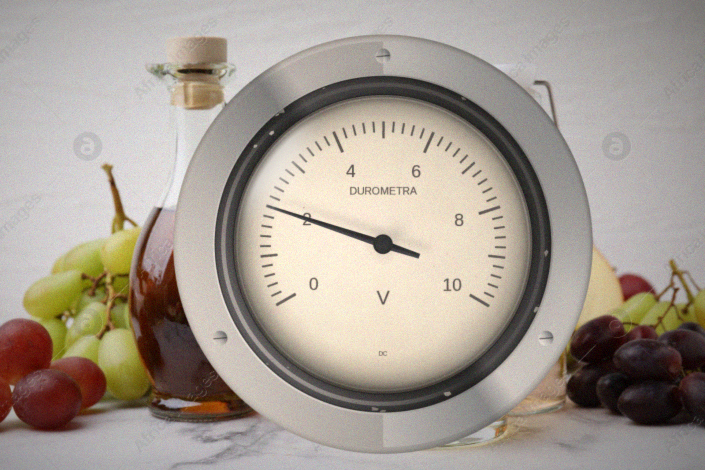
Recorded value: 2 V
